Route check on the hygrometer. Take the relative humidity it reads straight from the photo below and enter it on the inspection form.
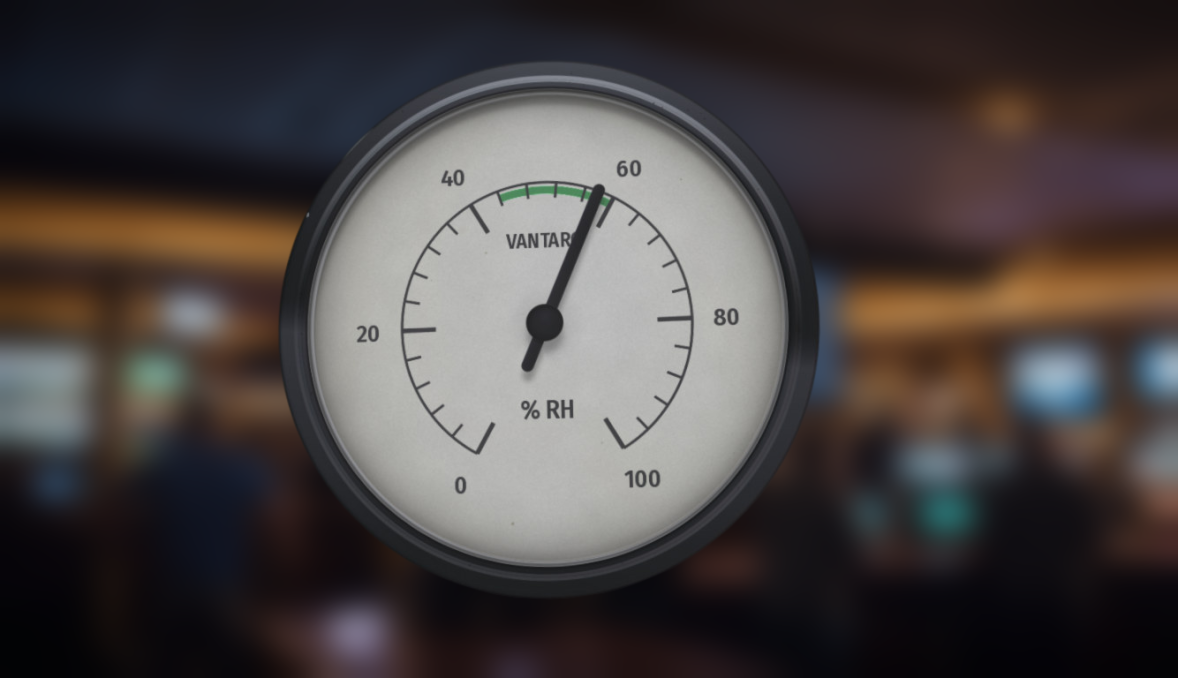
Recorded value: 58 %
